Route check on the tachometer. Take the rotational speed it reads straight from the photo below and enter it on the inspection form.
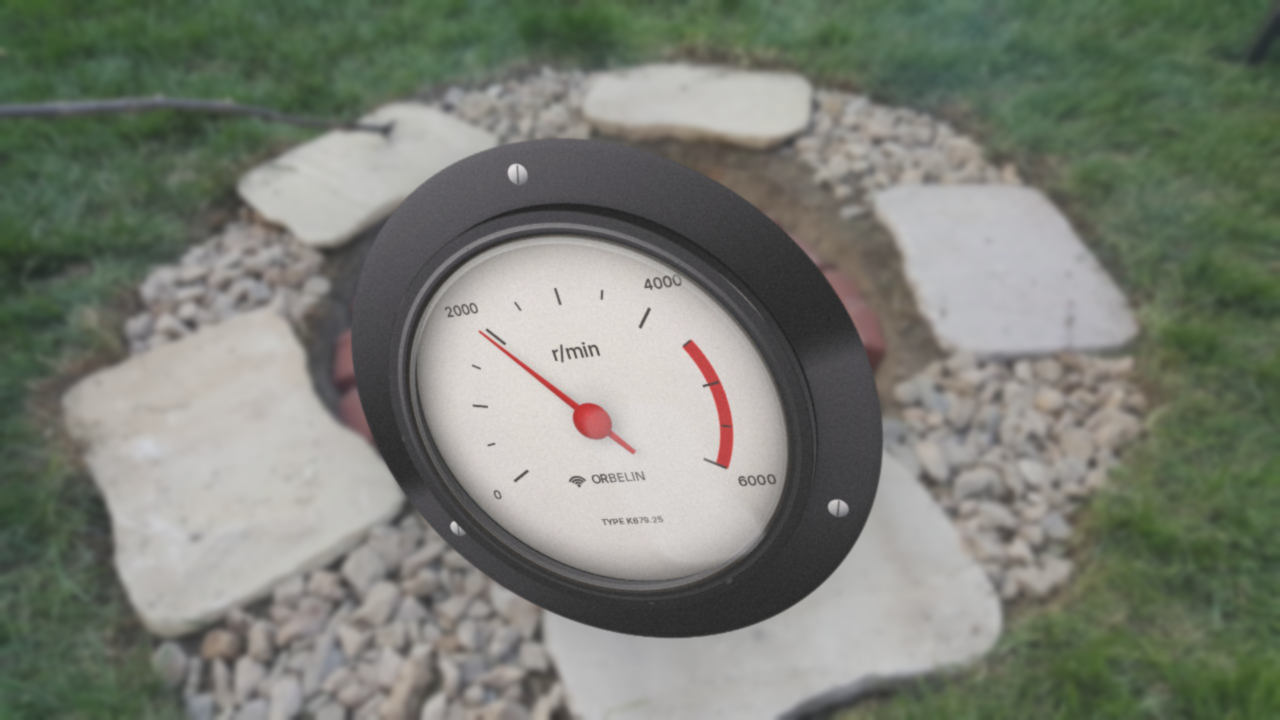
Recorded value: 2000 rpm
